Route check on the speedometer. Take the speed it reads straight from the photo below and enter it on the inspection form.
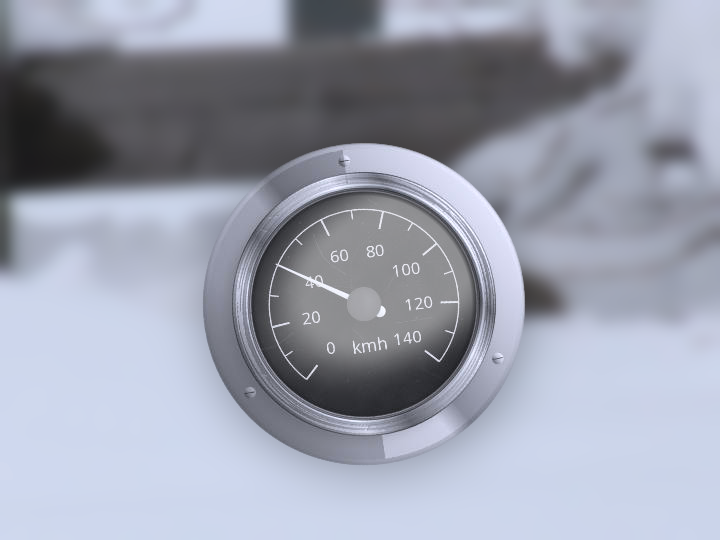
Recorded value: 40 km/h
